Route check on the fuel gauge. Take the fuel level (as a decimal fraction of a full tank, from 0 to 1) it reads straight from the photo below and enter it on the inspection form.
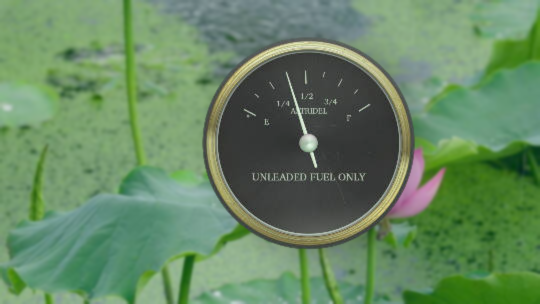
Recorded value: 0.375
